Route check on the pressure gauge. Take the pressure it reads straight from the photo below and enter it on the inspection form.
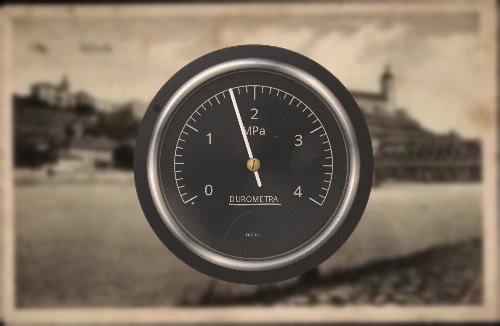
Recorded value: 1.7 MPa
